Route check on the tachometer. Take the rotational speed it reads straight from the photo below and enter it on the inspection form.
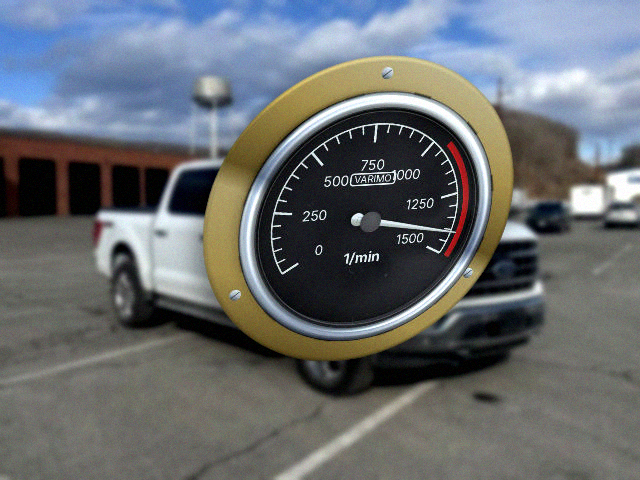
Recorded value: 1400 rpm
